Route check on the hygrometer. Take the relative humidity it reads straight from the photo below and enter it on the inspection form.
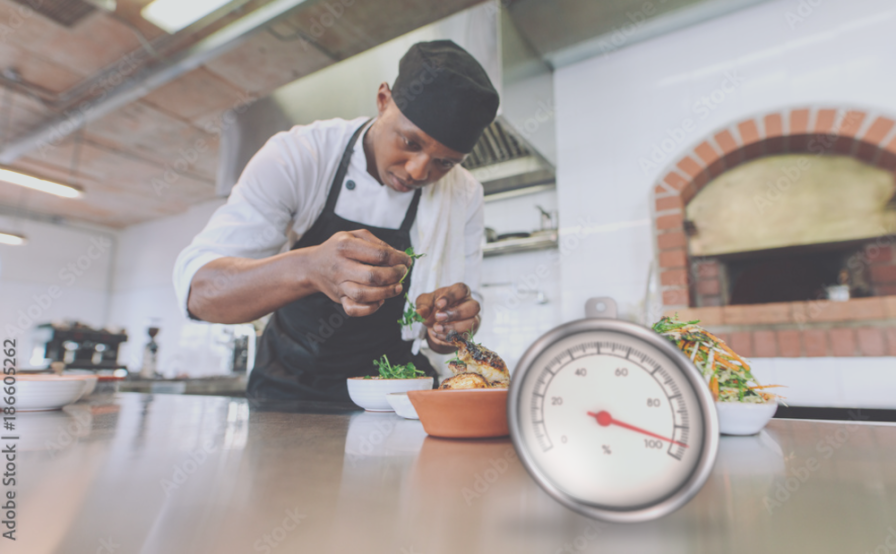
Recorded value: 95 %
